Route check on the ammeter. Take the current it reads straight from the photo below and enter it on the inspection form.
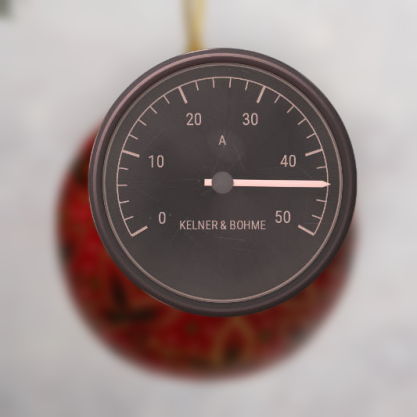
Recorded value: 44 A
